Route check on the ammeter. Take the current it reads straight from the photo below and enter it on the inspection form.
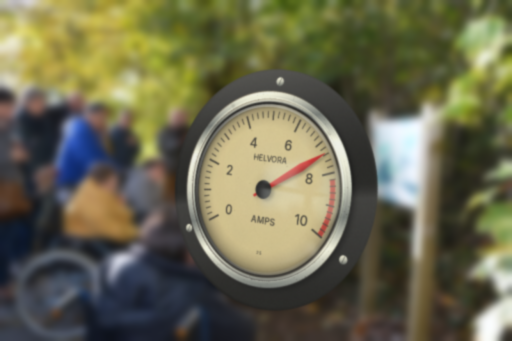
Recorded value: 7.4 A
